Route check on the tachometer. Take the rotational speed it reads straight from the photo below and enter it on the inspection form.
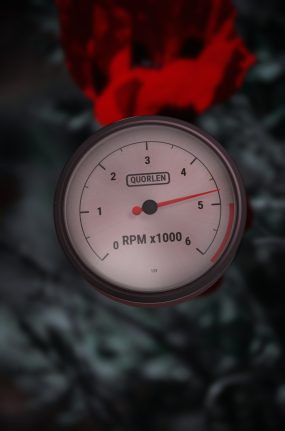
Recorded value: 4750 rpm
